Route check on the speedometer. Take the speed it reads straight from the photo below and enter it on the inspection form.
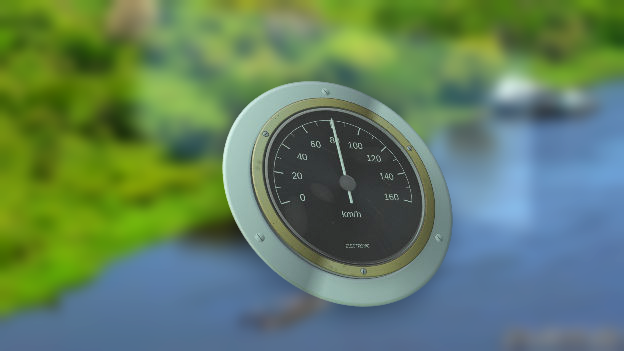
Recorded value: 80 km/h
